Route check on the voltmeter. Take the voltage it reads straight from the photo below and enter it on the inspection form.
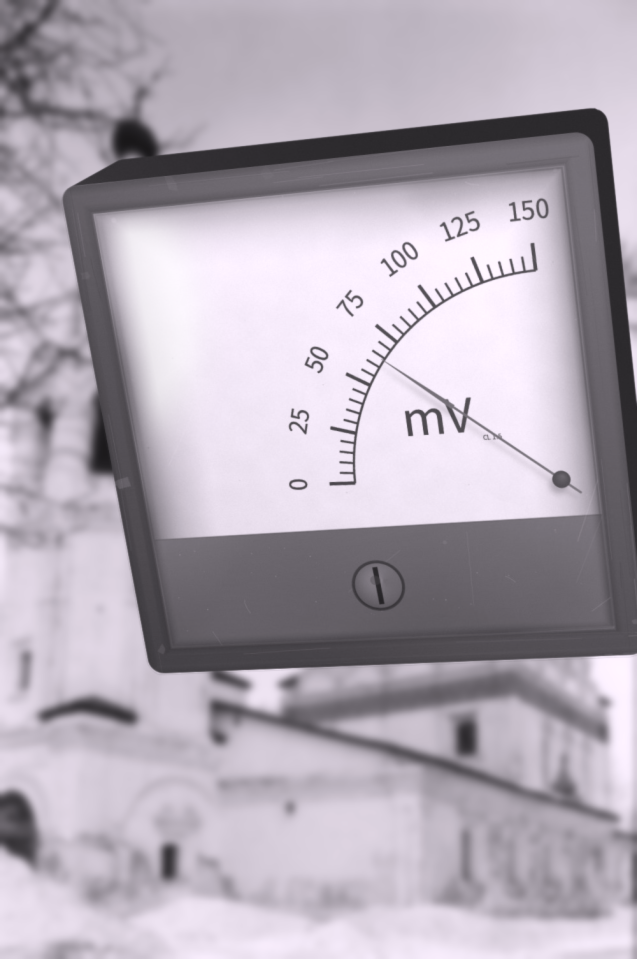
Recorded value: 65 mV
